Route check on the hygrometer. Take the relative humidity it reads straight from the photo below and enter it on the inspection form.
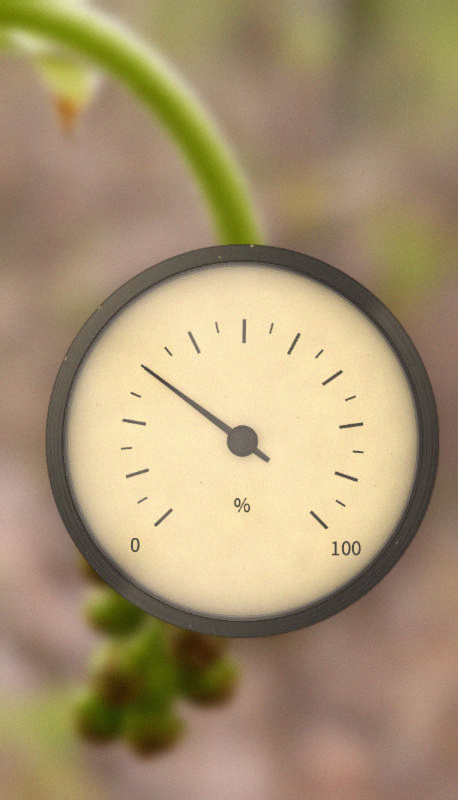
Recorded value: 30 %
